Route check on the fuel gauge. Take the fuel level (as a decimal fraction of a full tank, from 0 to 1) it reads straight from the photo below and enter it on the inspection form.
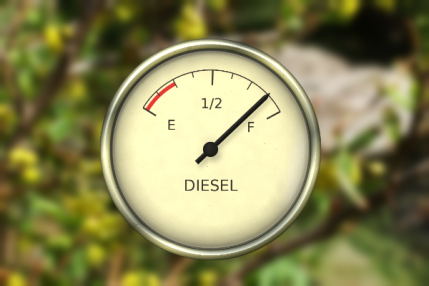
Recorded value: 0.875
